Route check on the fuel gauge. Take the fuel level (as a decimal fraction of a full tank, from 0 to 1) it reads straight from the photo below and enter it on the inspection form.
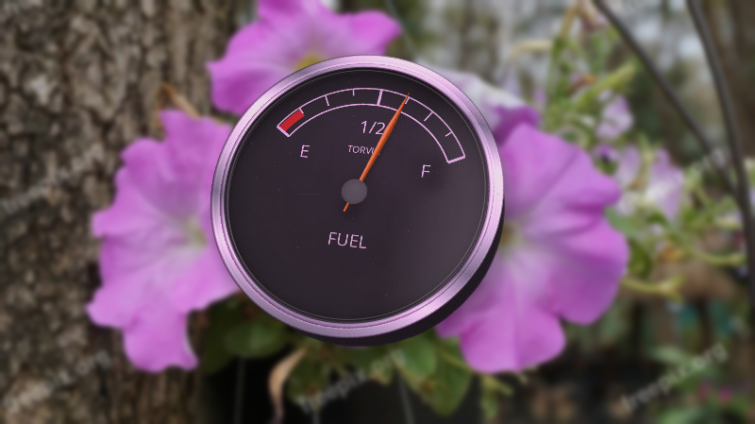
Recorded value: 0.625
